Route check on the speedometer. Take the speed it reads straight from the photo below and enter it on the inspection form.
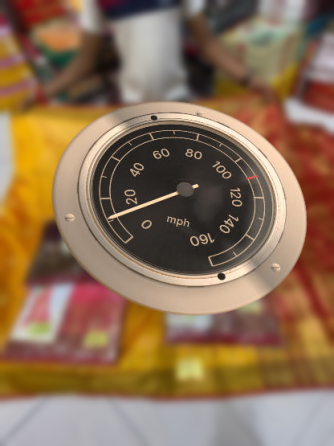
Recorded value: 10 mph
